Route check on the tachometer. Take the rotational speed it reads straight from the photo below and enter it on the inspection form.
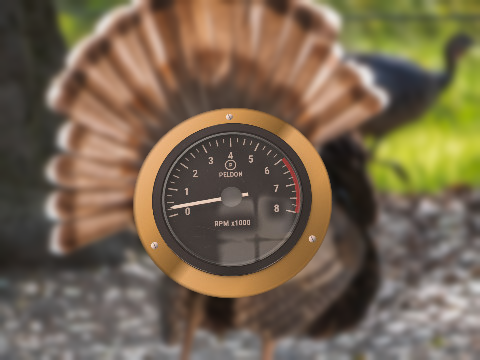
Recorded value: 250 rpm
